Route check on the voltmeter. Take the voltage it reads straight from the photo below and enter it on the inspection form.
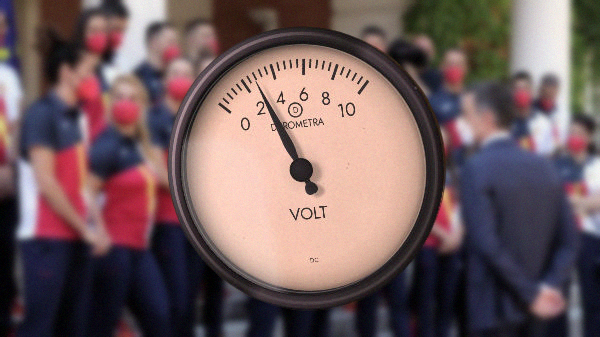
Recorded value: 2.8 V
